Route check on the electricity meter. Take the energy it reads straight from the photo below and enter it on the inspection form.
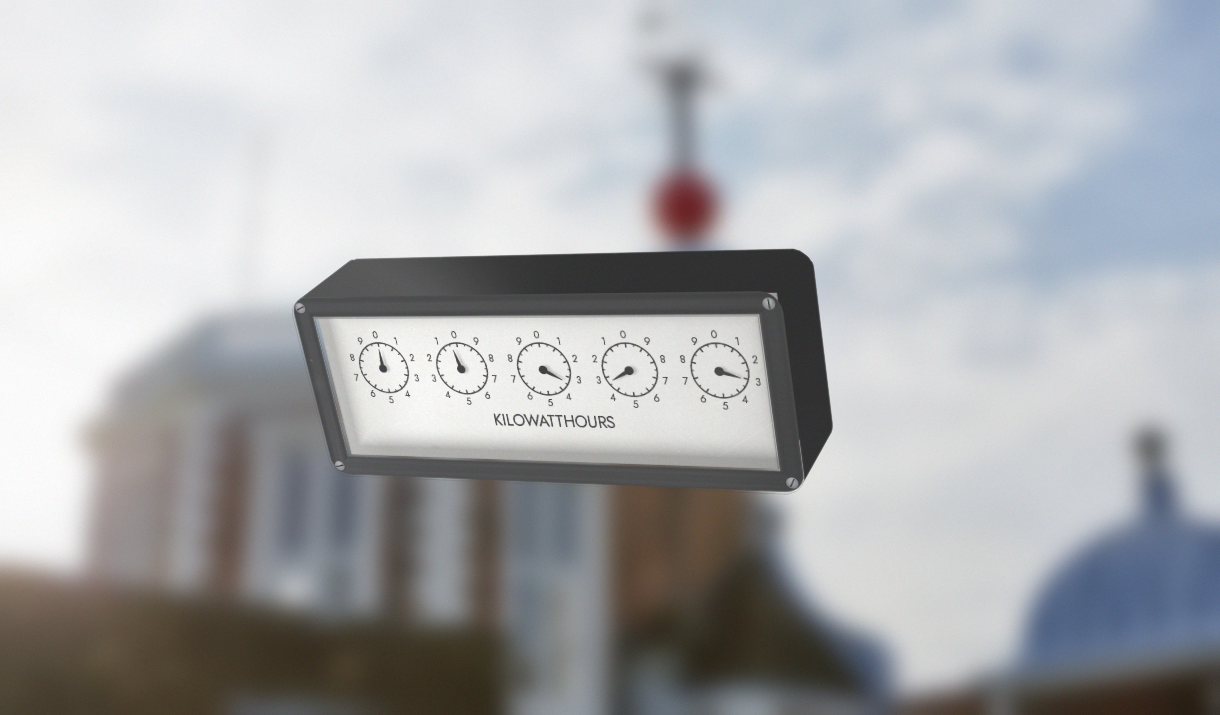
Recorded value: 333 kWh
